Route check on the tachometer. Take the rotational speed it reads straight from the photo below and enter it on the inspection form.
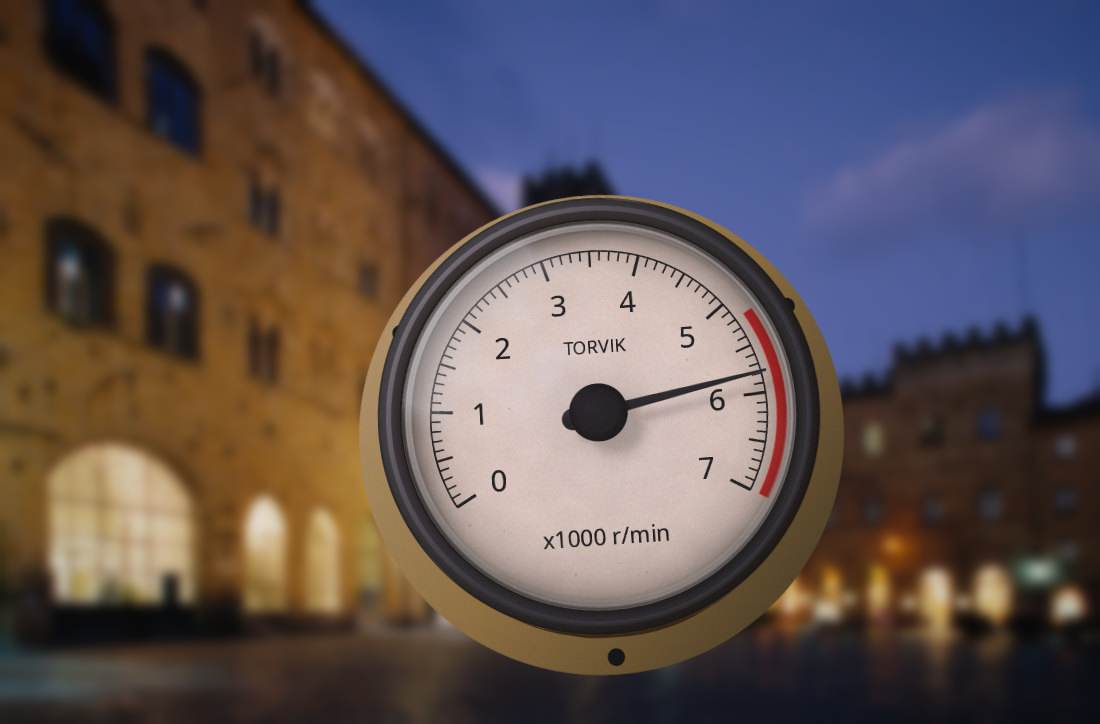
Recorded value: 5800 rpm
